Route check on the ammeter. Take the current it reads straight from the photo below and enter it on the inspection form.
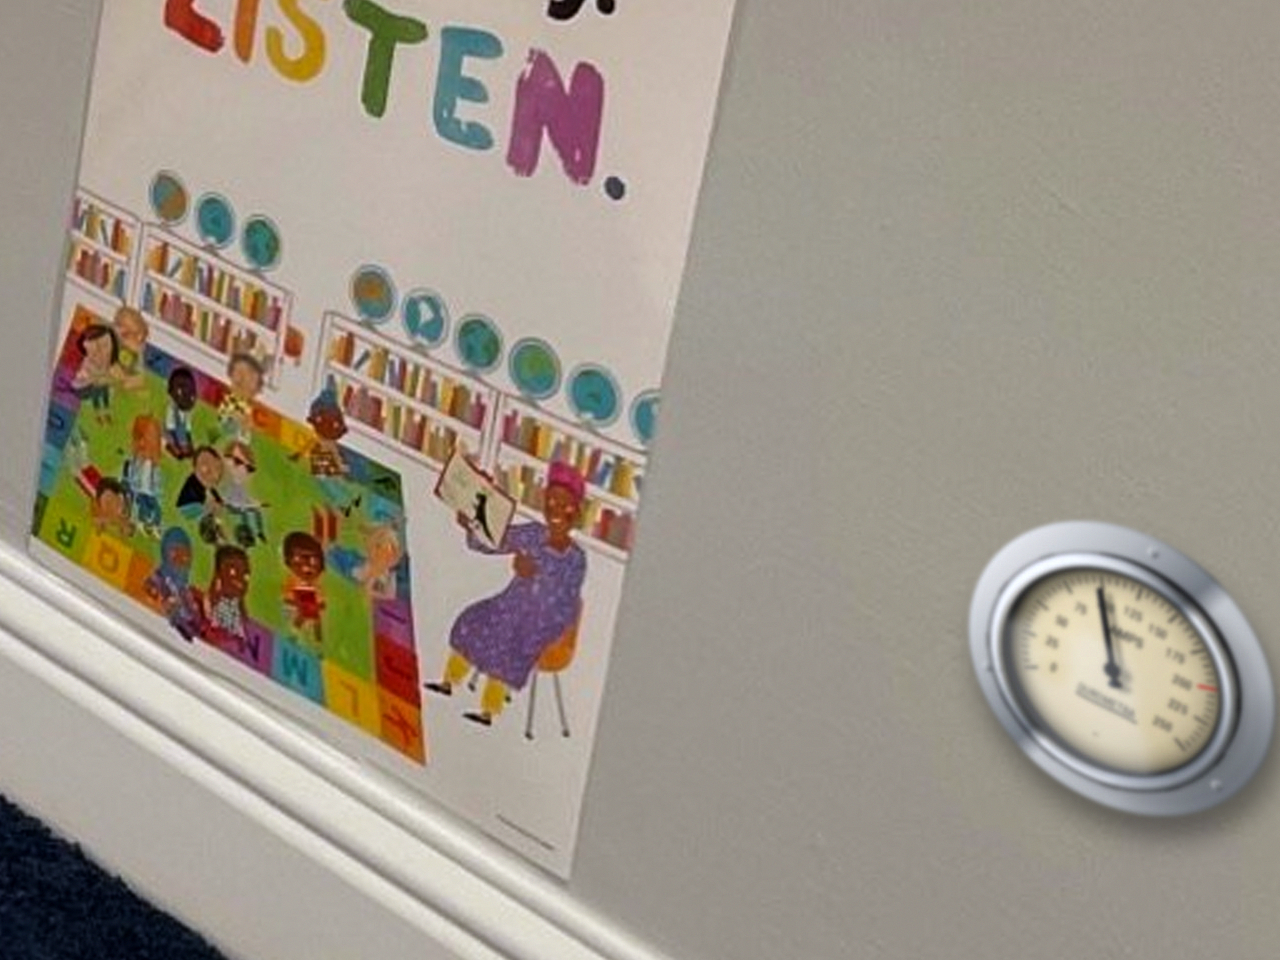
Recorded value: 100 A
